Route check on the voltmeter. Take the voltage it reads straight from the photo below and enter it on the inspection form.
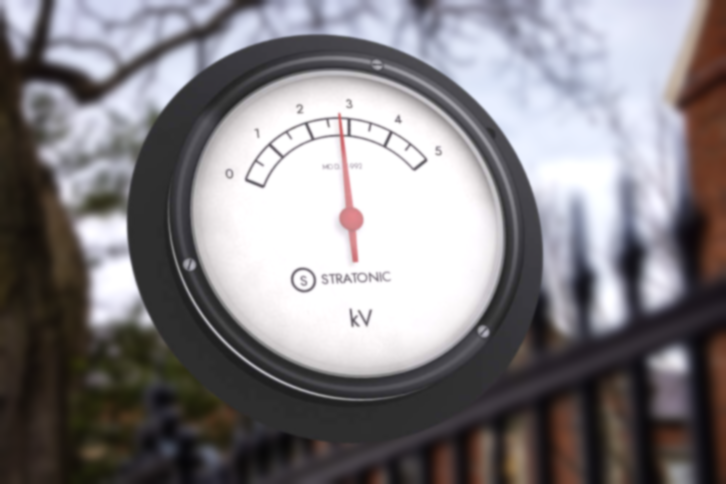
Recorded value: 2.75 kV
